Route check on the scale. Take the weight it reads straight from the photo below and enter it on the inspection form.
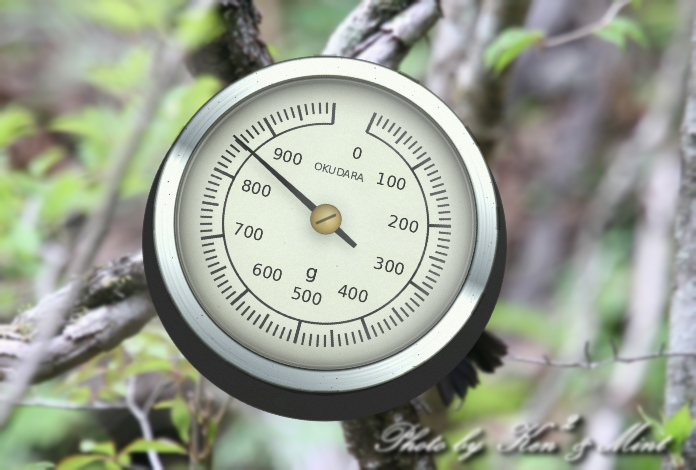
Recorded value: 850 g
